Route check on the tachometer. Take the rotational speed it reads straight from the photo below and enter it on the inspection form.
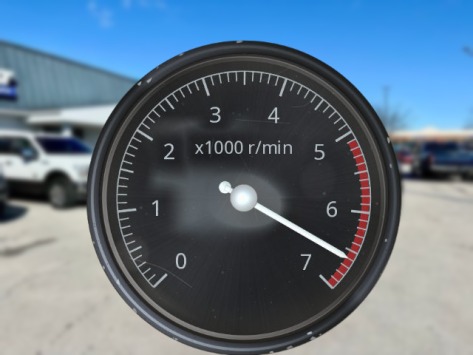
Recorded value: 6600 rpm
